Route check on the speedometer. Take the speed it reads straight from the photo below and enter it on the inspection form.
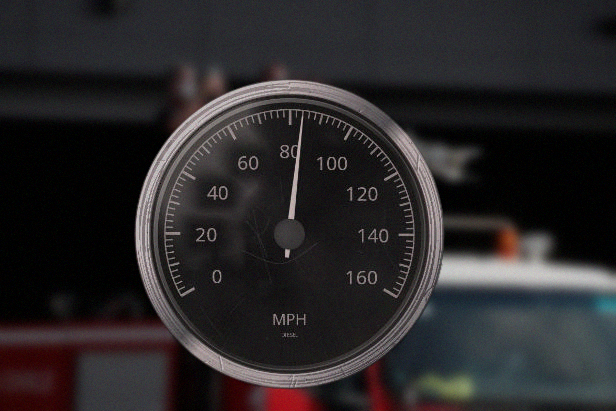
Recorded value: 84 mph
